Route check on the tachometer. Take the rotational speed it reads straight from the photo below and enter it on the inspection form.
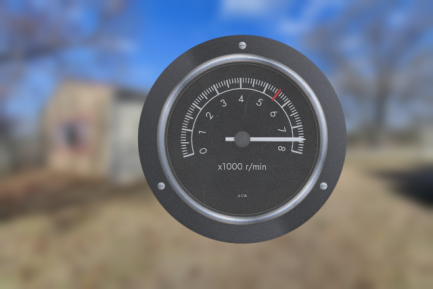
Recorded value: 7500 rpm
